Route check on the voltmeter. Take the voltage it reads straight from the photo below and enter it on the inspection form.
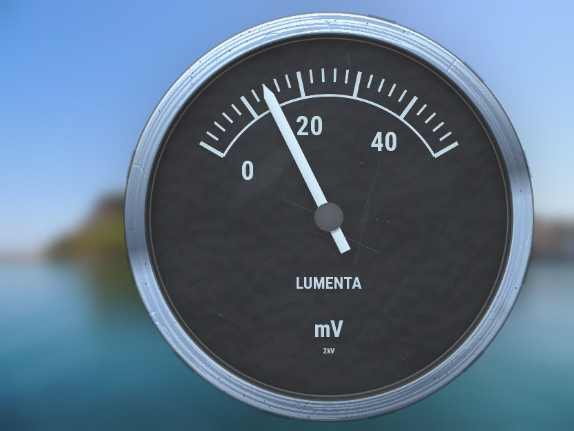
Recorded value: 14 mV
